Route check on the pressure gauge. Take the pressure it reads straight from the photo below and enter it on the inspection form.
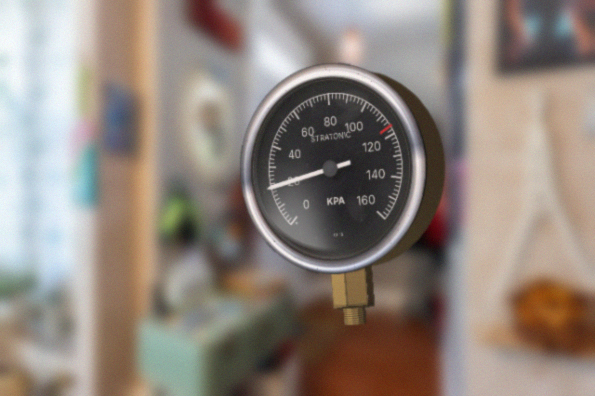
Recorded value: 20 kPa
